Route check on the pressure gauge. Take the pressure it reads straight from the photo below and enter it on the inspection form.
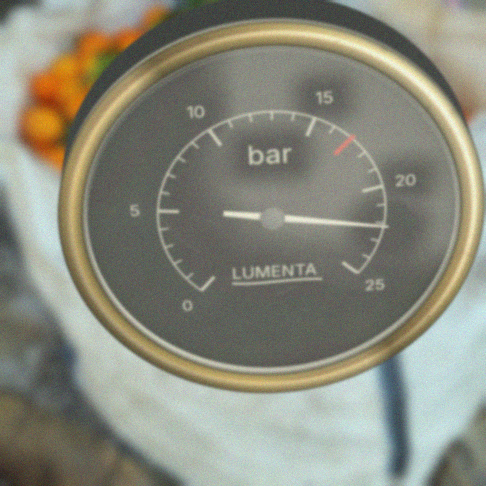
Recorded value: 22 bar
